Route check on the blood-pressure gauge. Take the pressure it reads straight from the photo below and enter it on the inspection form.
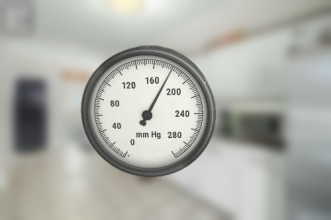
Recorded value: 180 mmHg
